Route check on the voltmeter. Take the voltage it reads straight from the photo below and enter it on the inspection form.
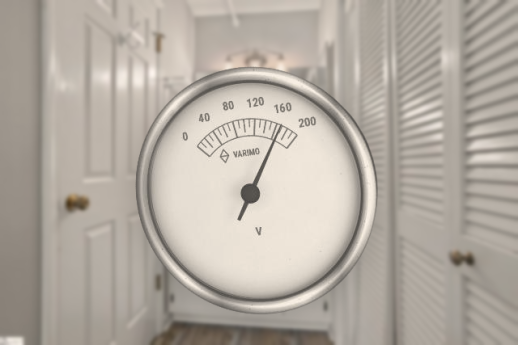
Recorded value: 170 V
